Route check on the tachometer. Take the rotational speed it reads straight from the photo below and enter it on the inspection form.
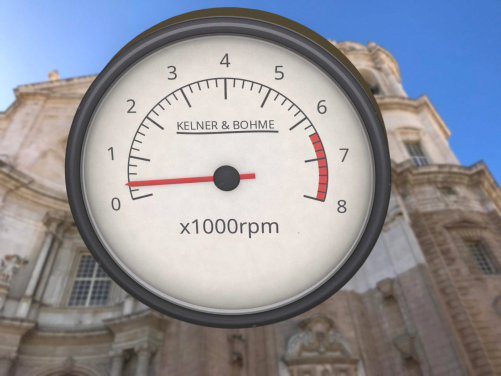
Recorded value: 400 rpm
